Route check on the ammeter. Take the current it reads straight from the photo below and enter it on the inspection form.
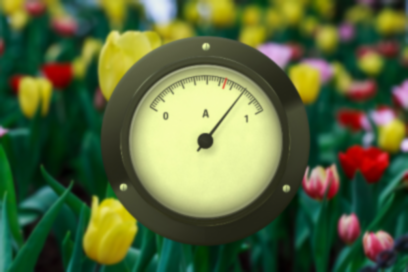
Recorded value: 0.8 A
